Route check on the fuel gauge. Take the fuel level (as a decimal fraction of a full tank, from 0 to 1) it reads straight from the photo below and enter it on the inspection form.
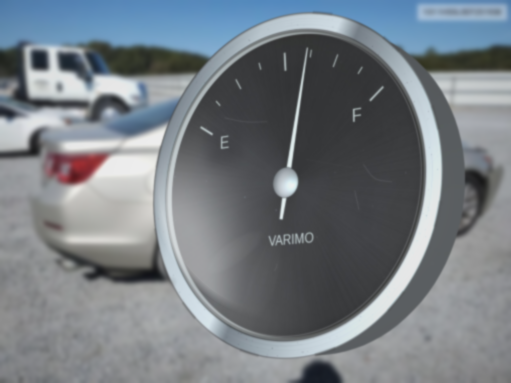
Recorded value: 0.625
